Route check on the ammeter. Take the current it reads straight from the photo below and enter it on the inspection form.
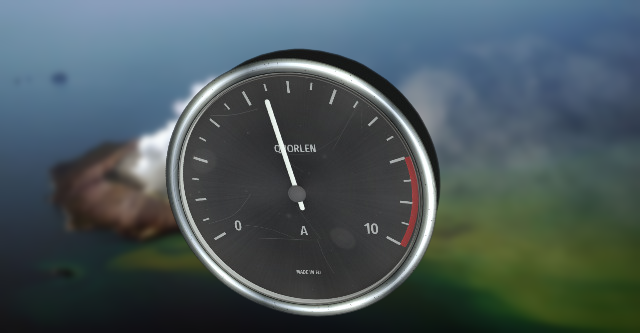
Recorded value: 4.5 A
